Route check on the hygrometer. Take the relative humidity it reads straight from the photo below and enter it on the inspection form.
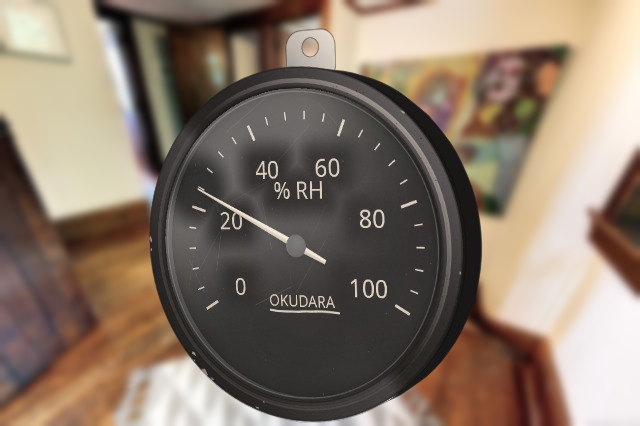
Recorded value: 24 %
